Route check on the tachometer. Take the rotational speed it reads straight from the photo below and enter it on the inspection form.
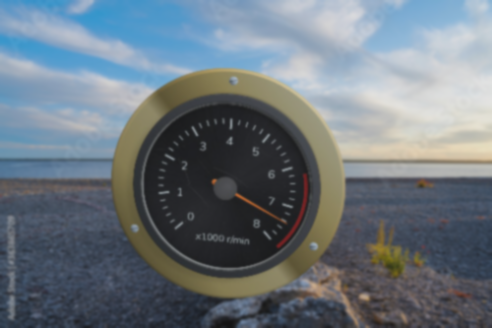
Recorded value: 7400 rpm
